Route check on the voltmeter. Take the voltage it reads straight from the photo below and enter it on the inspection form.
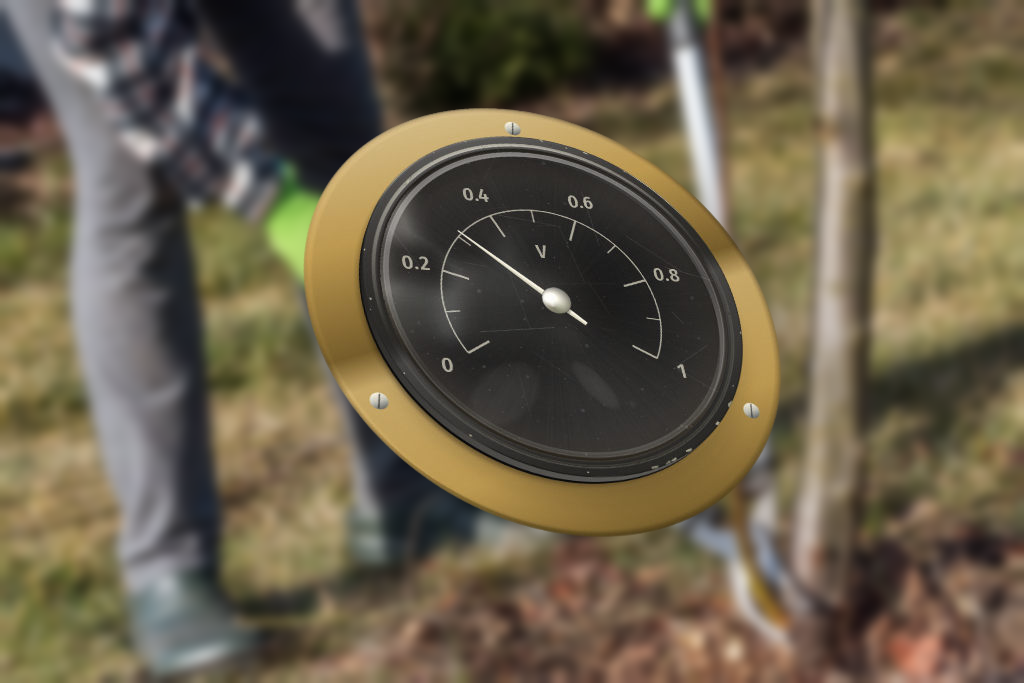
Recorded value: 0.3 V
